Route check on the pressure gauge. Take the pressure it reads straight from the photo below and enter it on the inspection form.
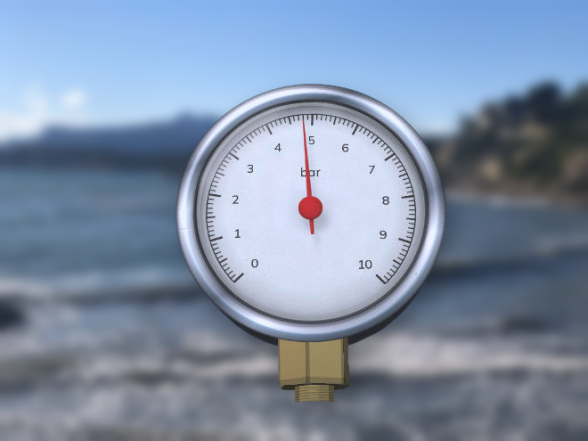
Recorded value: 4.8 bar
